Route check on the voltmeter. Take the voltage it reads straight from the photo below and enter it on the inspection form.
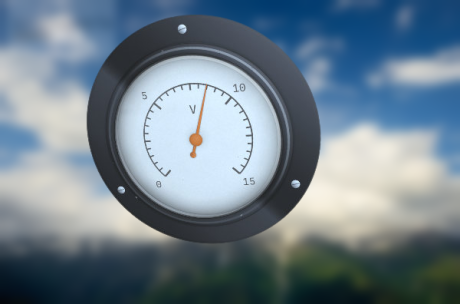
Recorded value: 8.5 V
